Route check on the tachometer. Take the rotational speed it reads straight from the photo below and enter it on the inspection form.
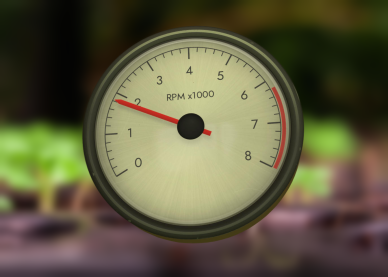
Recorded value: 1800 rpm
